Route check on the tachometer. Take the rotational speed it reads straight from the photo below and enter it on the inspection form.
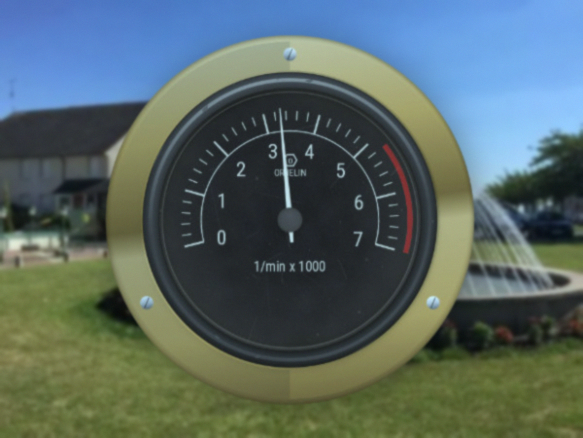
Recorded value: 3300 rpm
